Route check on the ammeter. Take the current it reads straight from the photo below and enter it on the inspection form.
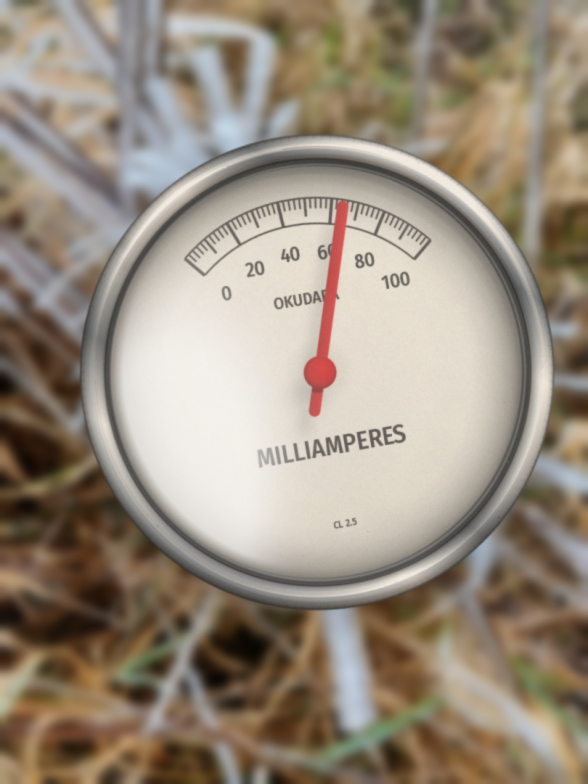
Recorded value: 64 mA
